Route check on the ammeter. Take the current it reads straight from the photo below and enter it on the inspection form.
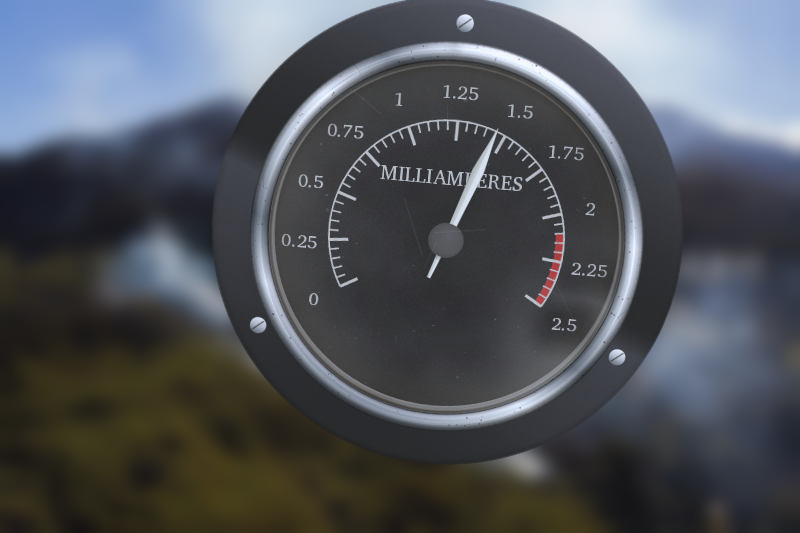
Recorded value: 1.45 mA
